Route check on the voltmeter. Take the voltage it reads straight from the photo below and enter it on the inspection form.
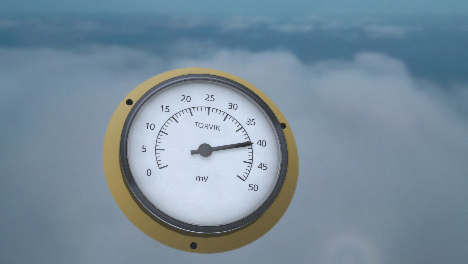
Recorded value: 40 mV
